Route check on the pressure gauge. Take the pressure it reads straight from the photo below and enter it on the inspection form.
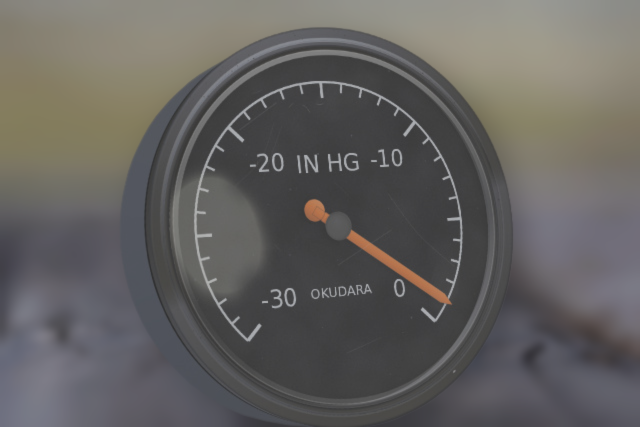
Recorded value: -1 inHg
